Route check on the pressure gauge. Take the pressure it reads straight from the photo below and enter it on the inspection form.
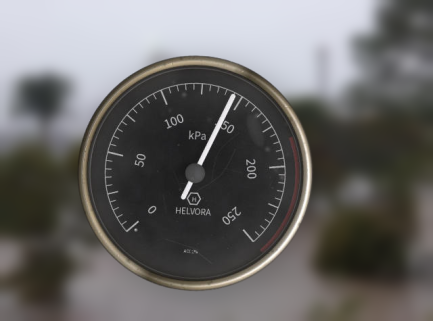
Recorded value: 145 kPa
